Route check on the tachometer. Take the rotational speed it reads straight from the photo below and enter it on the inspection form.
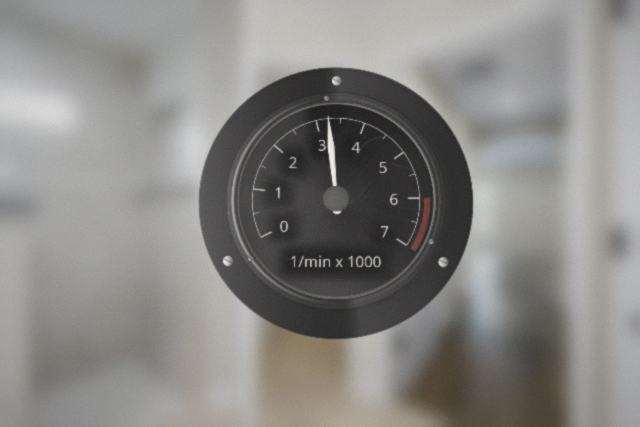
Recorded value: 3250 rpm
